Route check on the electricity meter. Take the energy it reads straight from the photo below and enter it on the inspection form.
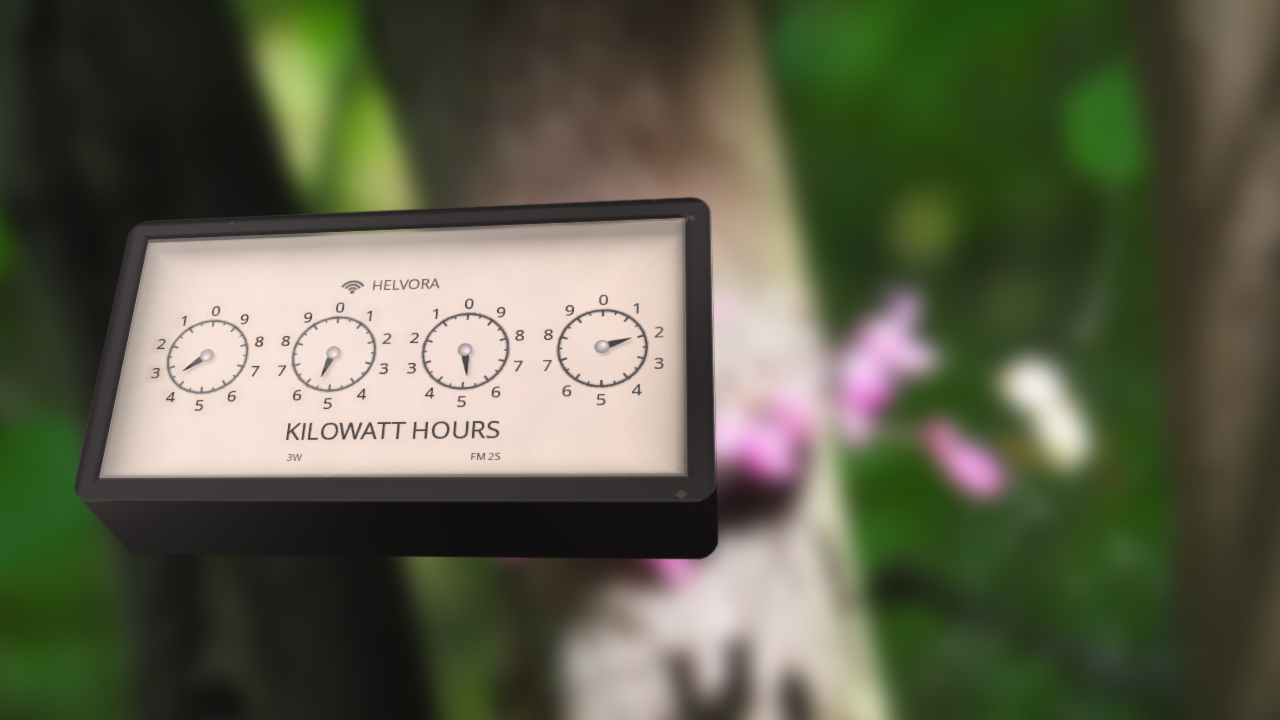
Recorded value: 3552 kWh
